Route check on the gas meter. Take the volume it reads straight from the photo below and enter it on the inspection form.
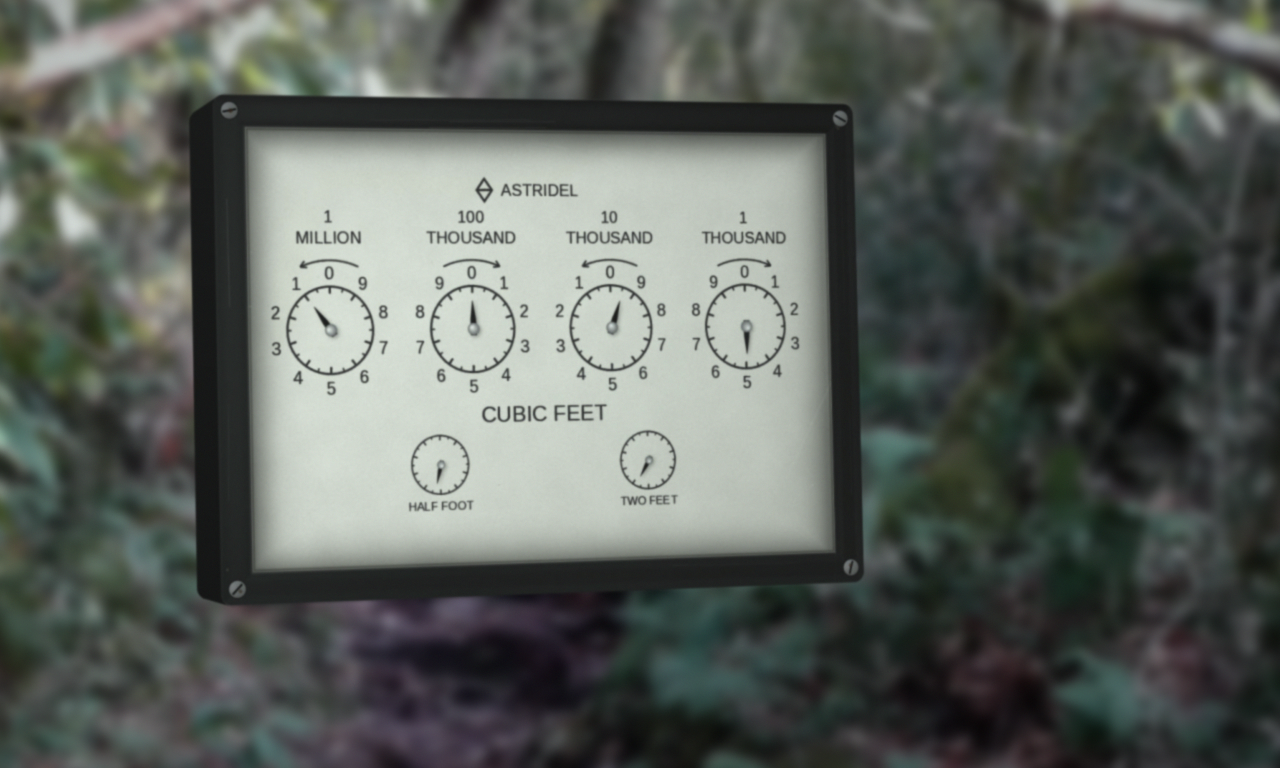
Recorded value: 99500 ft³
